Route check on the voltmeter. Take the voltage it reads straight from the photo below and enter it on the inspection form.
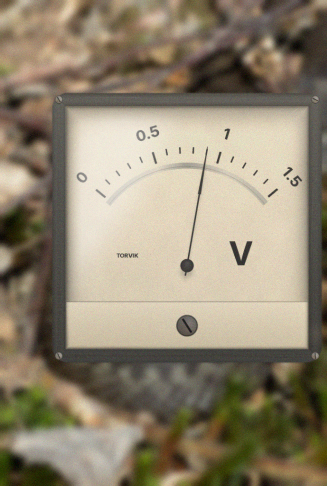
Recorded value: 0.9 V
